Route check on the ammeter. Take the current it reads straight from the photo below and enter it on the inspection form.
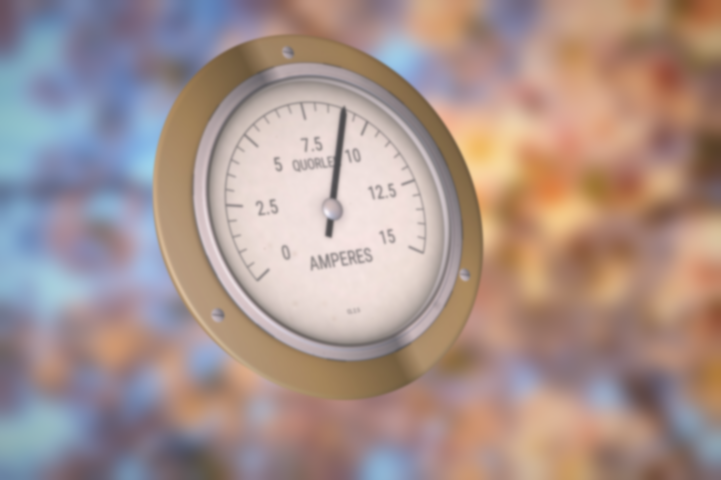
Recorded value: 9 A
